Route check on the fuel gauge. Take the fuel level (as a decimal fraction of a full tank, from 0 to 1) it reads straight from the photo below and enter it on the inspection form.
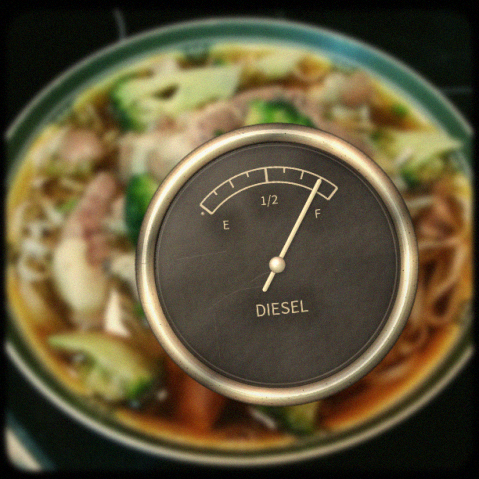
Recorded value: 0.875
